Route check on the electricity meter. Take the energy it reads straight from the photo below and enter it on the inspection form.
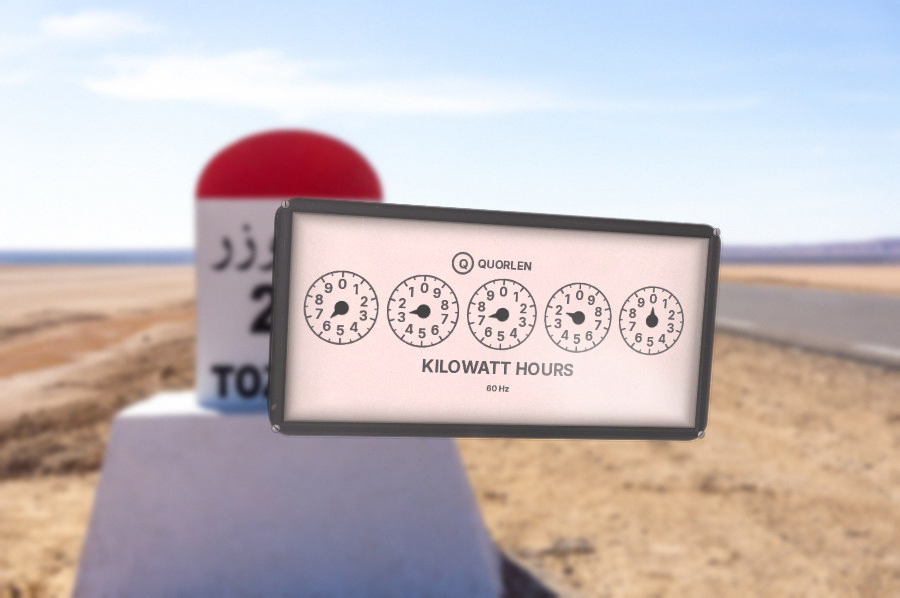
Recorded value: 62720 kWh
